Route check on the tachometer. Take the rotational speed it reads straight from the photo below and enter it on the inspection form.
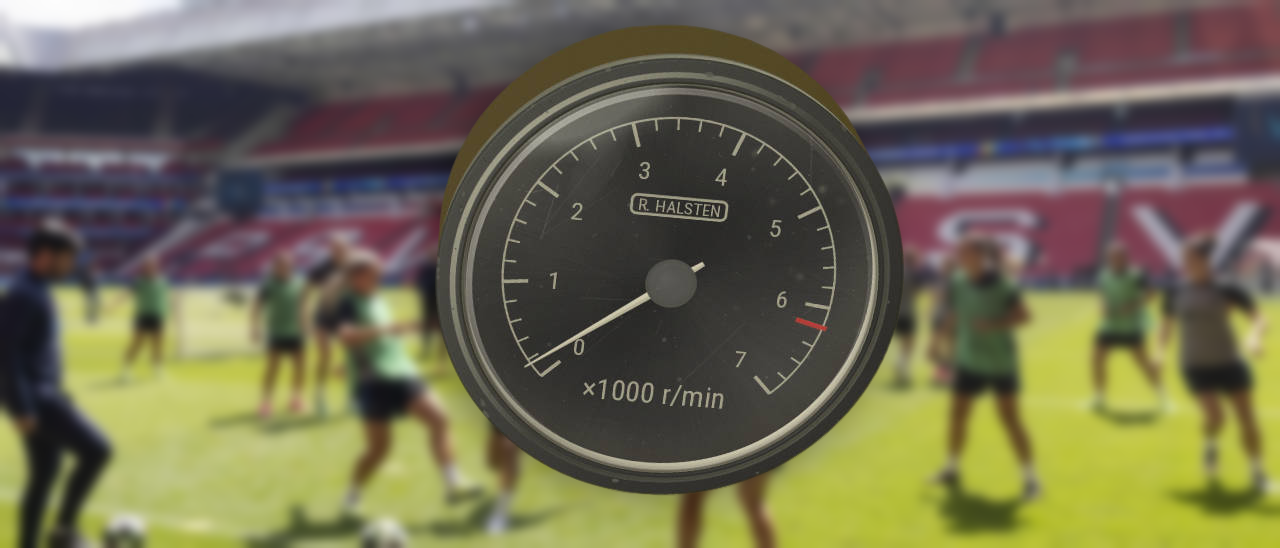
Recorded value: 200 rpm
